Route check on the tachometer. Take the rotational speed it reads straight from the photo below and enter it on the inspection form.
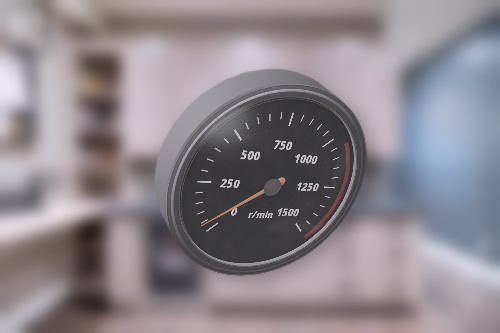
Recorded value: 50 rpm
